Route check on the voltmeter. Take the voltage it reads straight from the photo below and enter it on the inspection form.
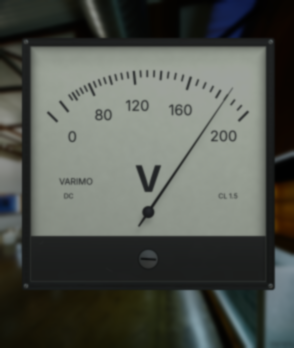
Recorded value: 185 V
